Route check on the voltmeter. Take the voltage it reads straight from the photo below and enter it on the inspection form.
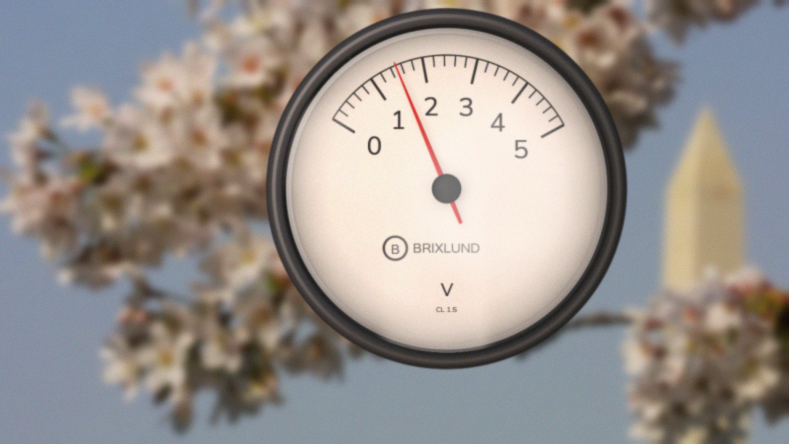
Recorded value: 1.5 V
